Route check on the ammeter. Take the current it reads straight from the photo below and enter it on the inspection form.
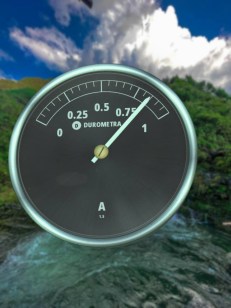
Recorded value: 0.85 A
